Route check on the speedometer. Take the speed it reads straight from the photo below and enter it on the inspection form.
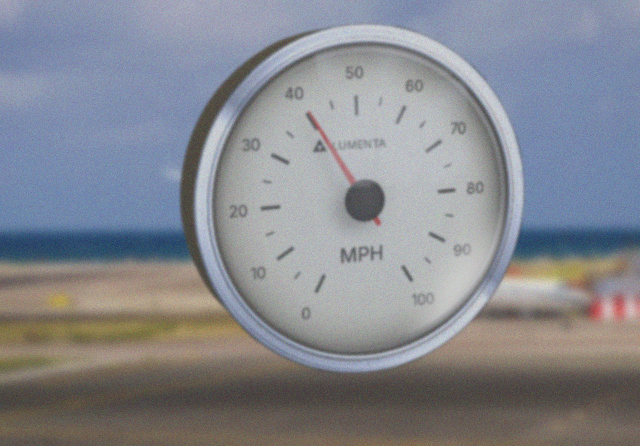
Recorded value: 40 mph
